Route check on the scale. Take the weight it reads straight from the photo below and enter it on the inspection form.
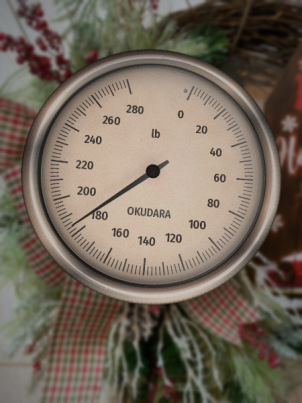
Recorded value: 184 lb
